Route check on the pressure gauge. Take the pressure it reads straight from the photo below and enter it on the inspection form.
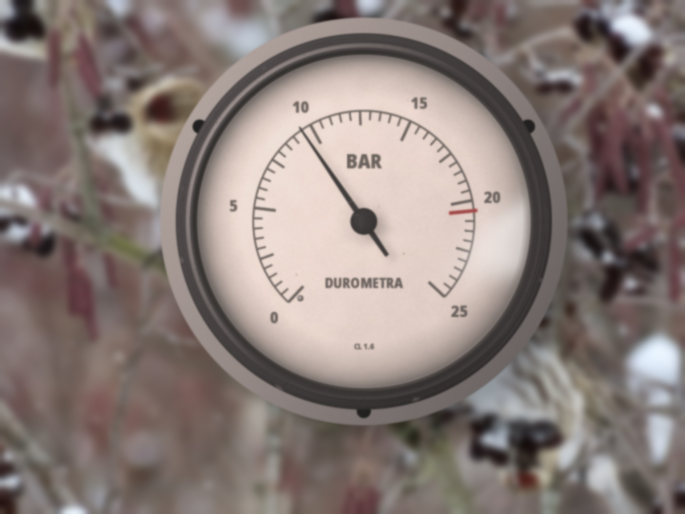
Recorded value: 9.5 bar
